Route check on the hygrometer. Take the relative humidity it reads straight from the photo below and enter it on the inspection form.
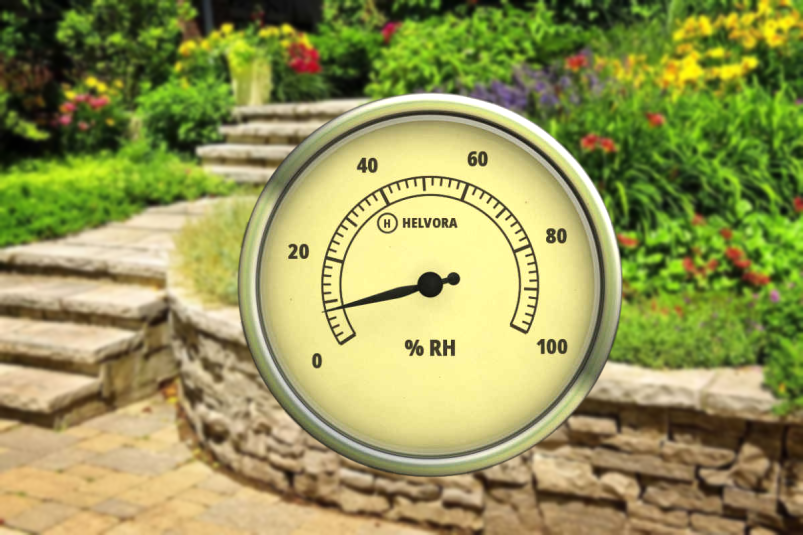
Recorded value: 8 %
